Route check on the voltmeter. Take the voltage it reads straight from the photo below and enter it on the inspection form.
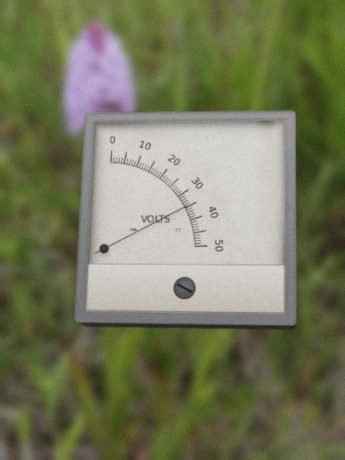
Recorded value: 35 V
